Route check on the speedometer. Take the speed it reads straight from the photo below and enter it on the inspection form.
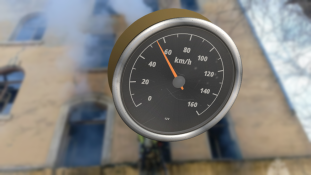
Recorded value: 55 km/h
